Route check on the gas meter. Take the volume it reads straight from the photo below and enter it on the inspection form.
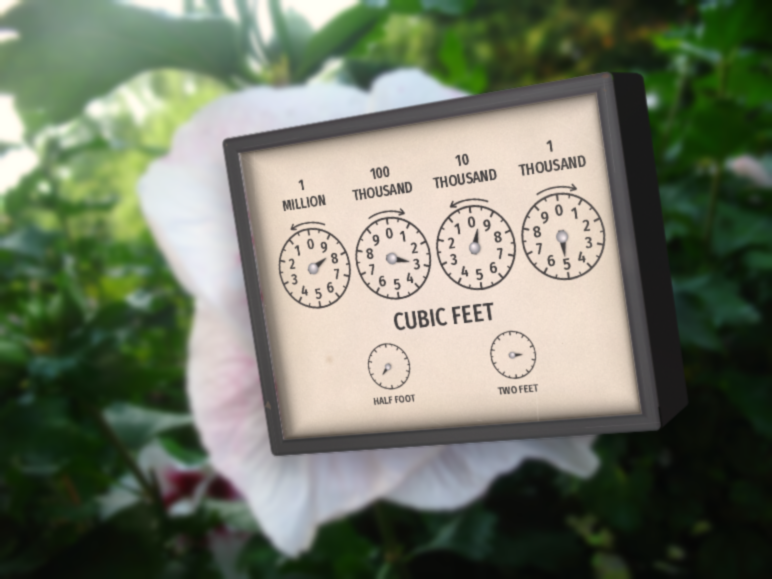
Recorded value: 829500 ft³
